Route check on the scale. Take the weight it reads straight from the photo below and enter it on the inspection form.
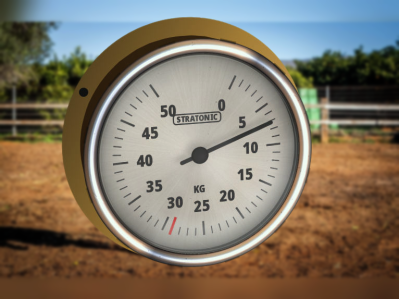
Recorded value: 7 kg
